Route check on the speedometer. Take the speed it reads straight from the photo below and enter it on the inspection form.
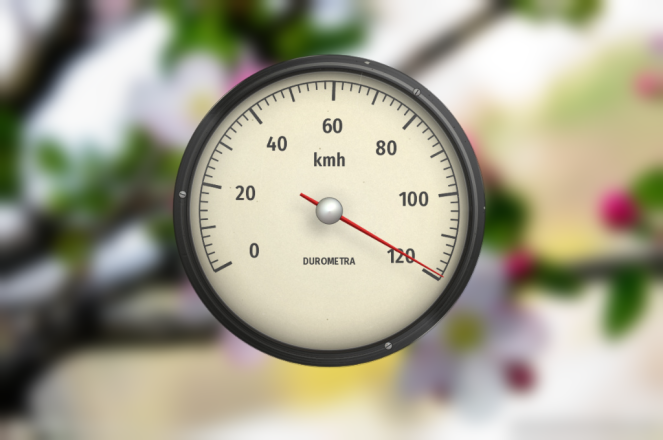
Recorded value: 119 km/h
